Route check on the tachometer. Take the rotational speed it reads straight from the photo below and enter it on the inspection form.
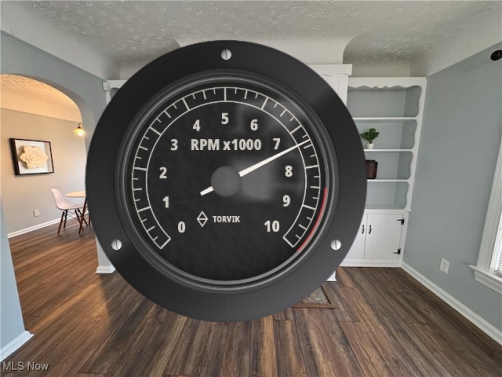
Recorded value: 7375 rpm
